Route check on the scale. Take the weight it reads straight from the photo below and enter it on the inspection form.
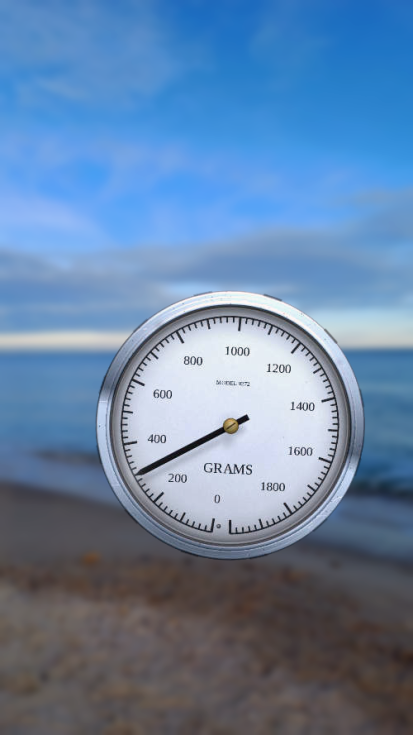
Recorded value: 300 g
